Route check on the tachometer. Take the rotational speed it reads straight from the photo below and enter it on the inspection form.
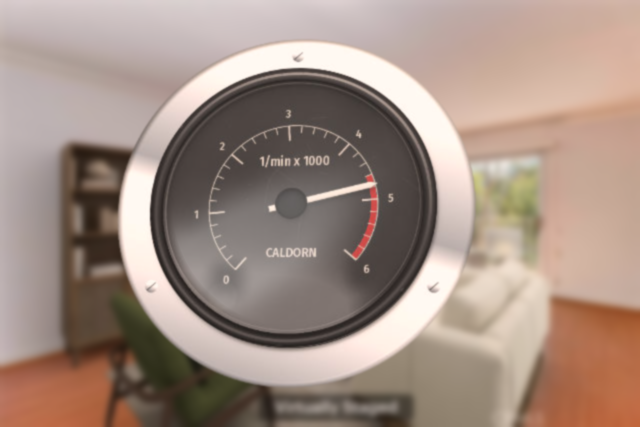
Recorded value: 4800 rpm
